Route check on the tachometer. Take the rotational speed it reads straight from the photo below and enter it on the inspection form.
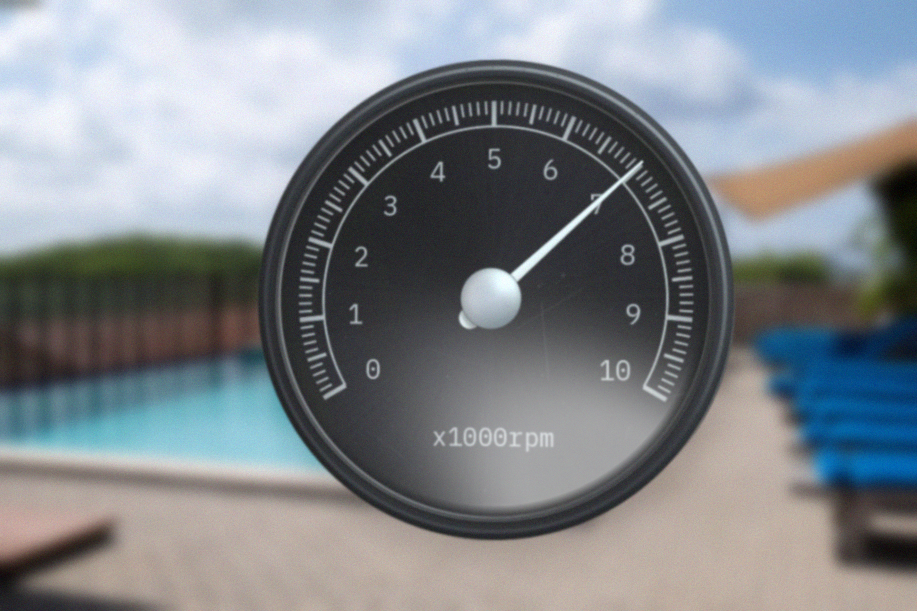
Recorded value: 7000 rpm
